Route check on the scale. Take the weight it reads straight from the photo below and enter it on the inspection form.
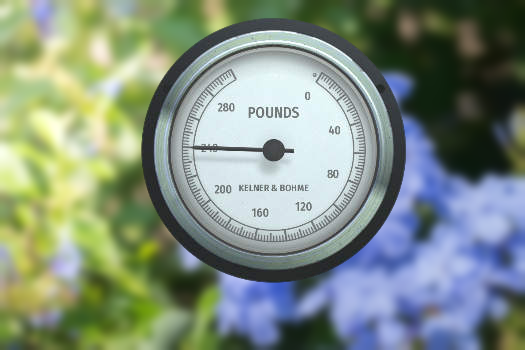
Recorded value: 240 lb
